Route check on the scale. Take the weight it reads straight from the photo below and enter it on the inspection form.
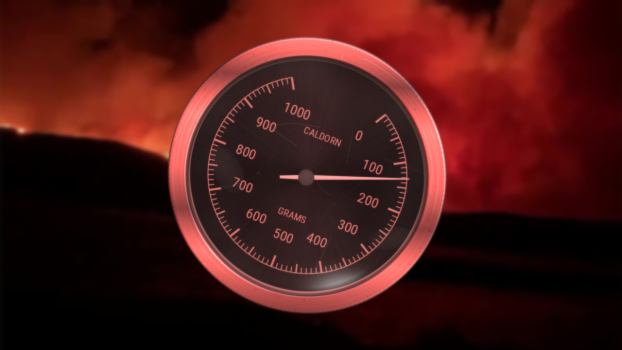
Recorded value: 130 g
